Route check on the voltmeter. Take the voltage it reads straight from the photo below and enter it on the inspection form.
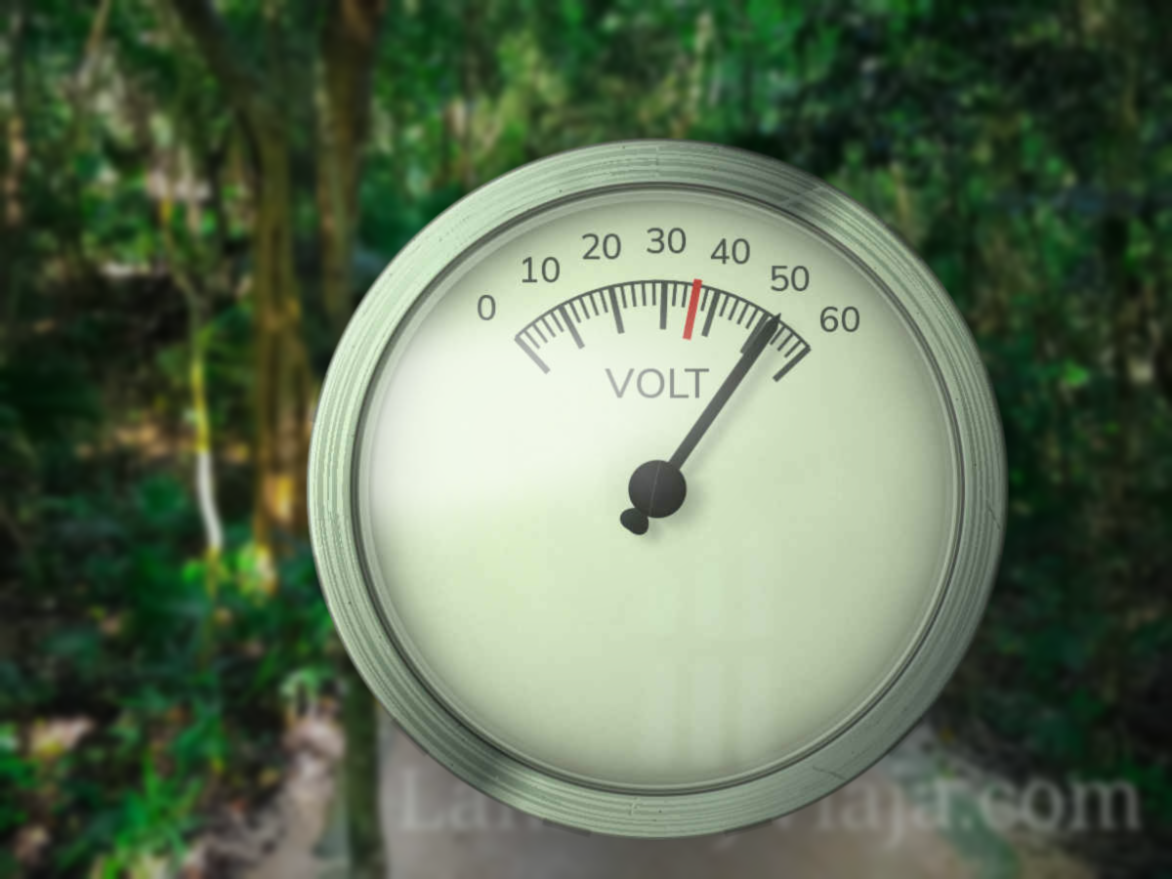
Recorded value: 52 V
